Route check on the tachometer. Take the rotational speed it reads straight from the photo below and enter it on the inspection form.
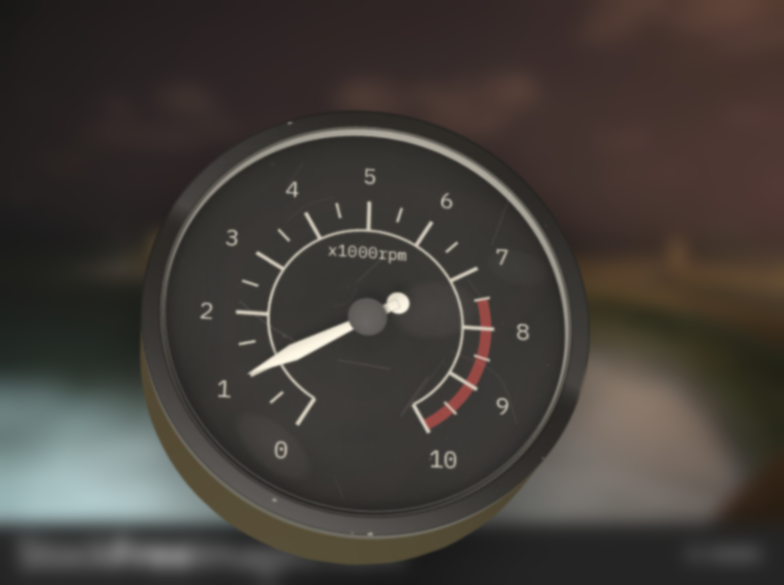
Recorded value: 1000 rpm
